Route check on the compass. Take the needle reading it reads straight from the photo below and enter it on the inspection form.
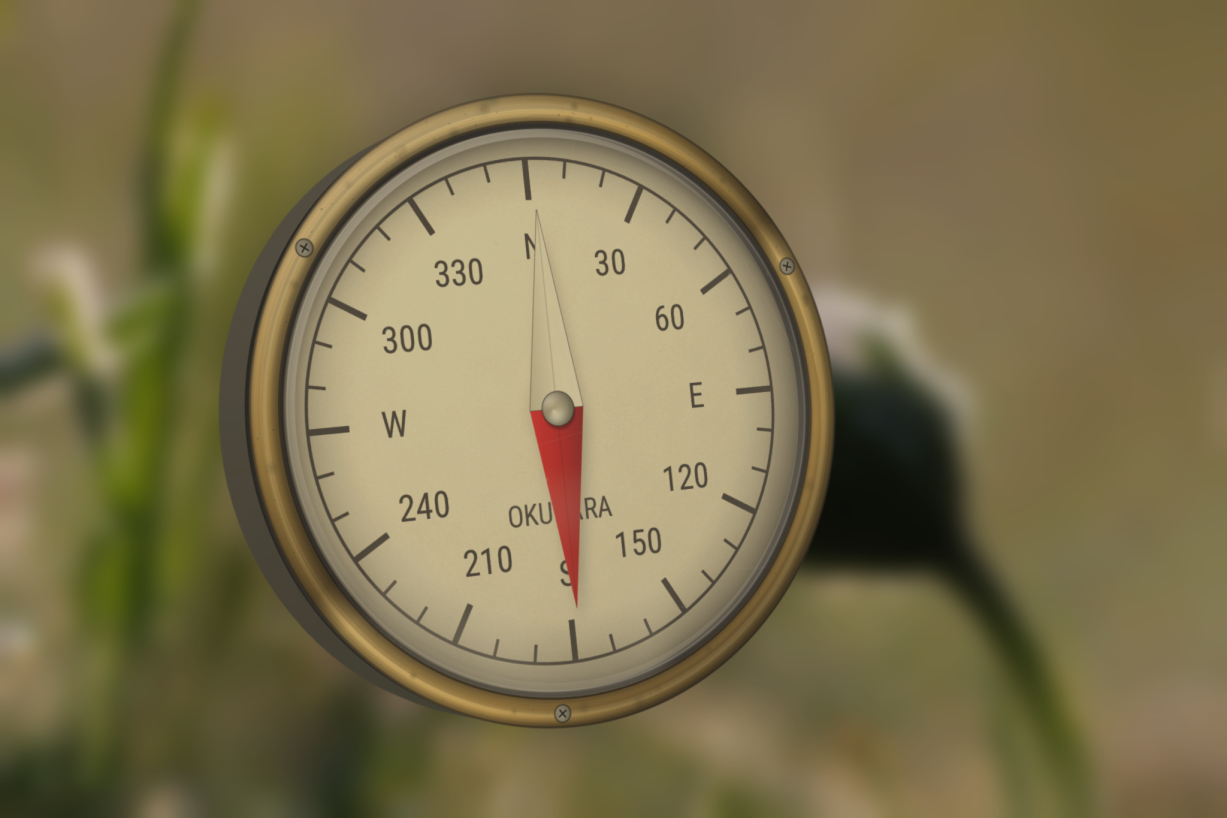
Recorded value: 180 °
